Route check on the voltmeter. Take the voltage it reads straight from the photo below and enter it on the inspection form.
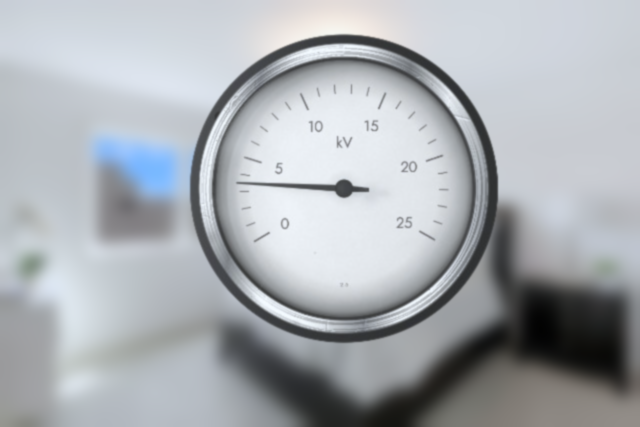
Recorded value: 3.5 kV
